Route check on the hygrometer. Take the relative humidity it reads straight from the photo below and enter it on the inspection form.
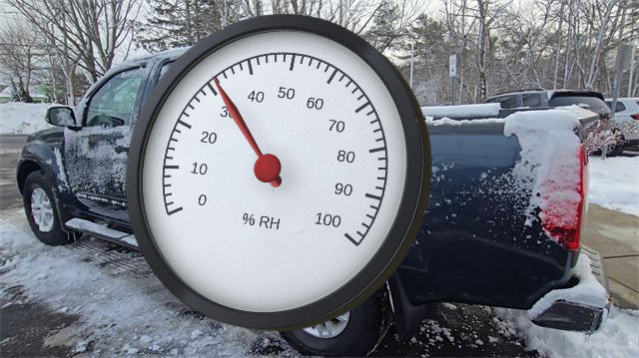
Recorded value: 32 %
